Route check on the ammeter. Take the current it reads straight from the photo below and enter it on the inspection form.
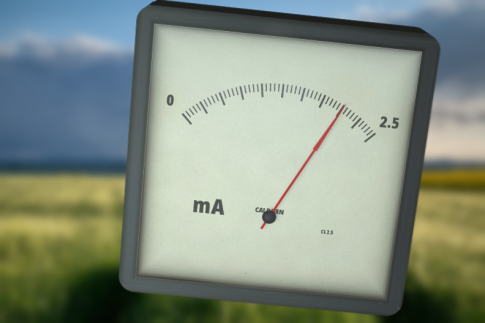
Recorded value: 2 mA
